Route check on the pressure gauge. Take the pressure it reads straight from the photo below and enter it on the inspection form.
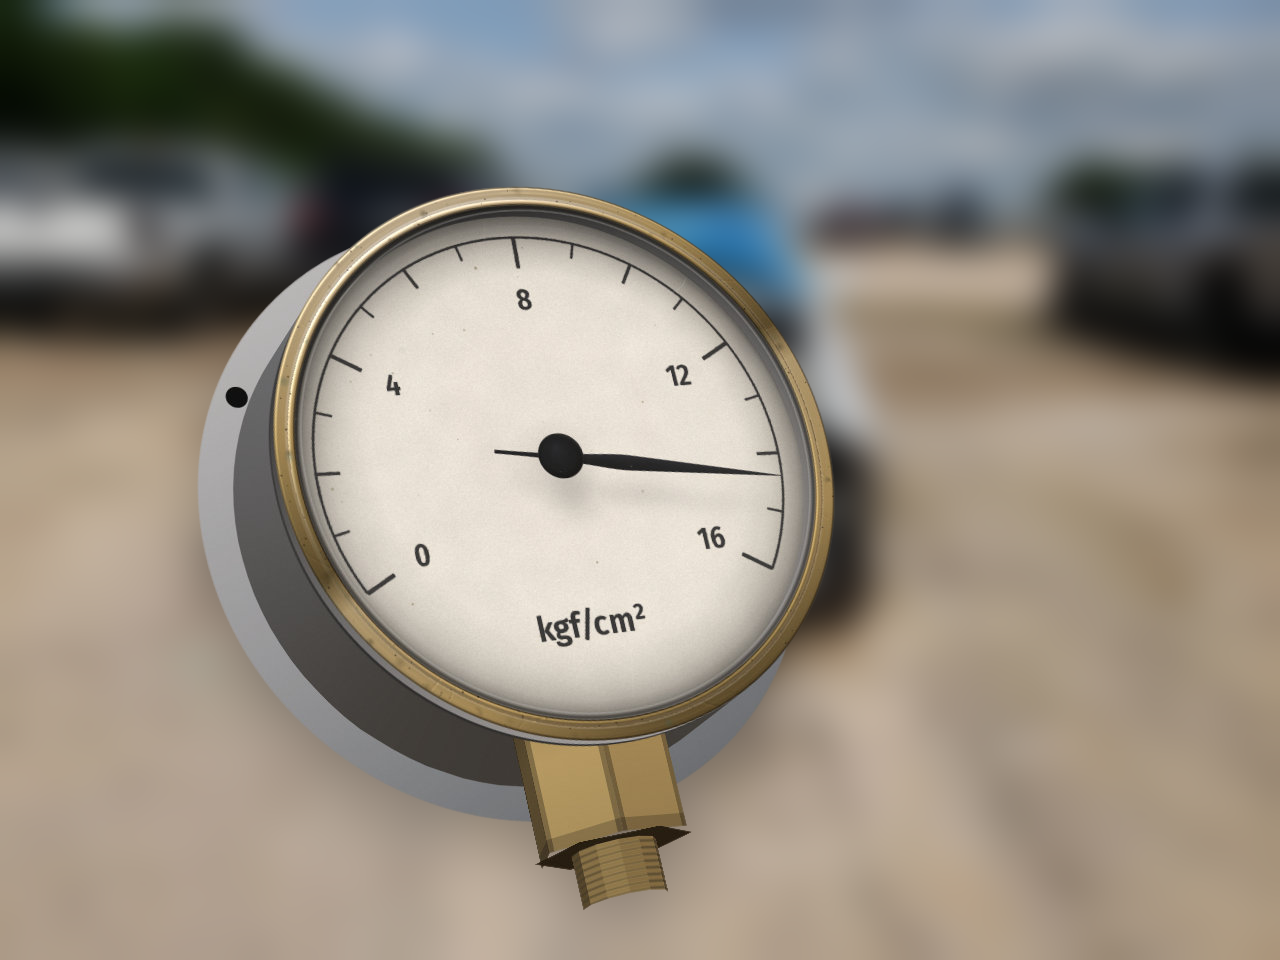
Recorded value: 14.5 kg/cm²
